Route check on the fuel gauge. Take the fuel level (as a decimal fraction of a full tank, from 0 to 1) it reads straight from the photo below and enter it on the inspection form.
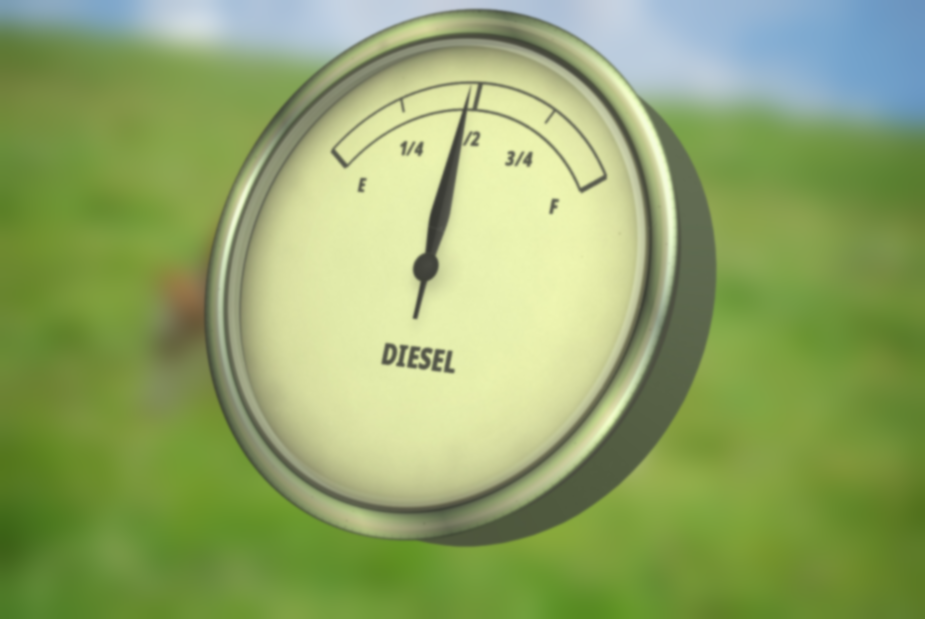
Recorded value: 0.5
